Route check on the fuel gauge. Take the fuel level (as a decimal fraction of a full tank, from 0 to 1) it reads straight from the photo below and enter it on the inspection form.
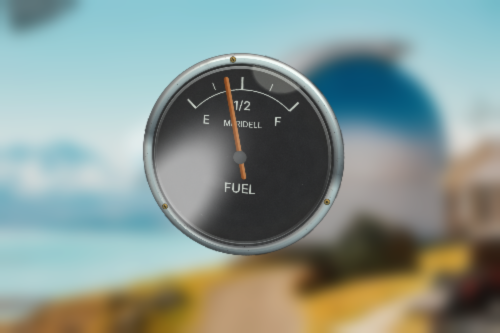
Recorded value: 0.375
